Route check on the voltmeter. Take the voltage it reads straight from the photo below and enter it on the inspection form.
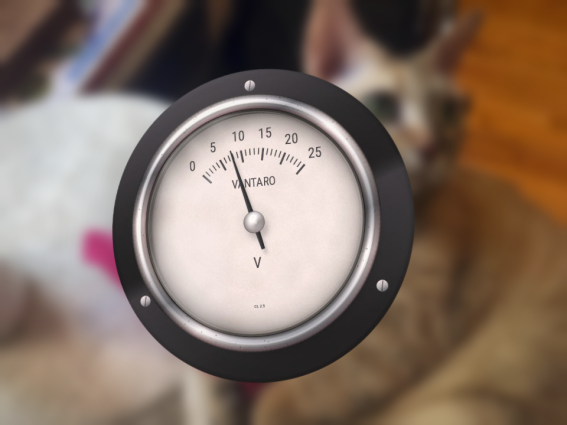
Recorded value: 8 V
